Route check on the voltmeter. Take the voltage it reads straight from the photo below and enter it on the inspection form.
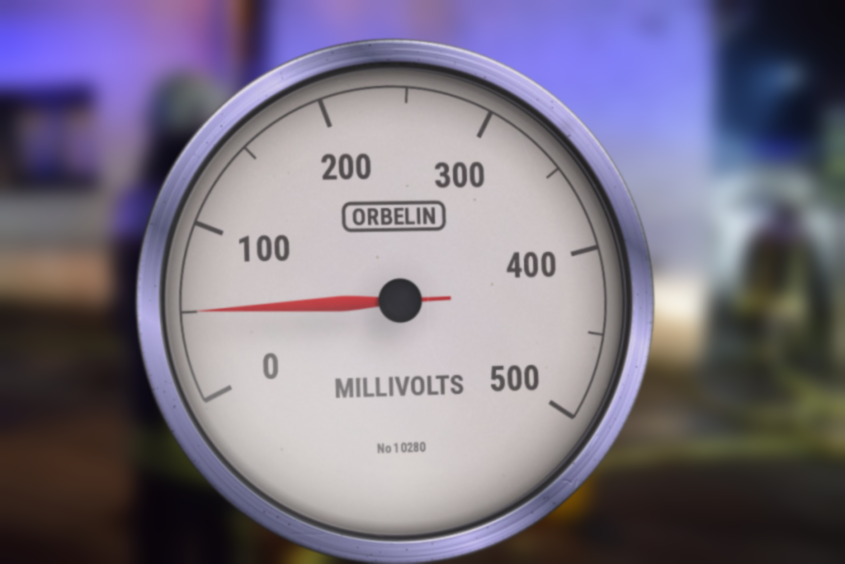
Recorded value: 50 mV
